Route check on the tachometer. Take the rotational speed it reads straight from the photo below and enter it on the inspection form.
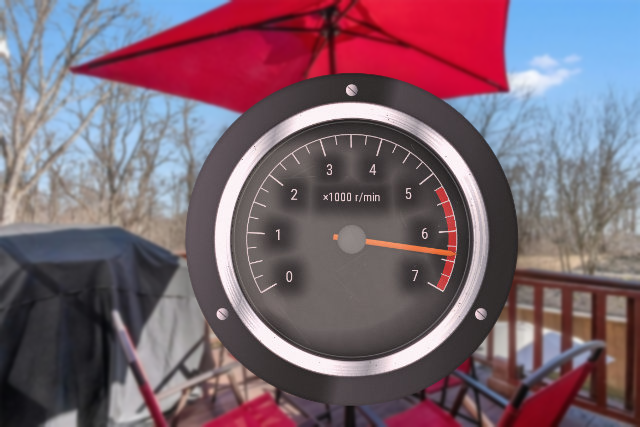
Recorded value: 6375 rpm
